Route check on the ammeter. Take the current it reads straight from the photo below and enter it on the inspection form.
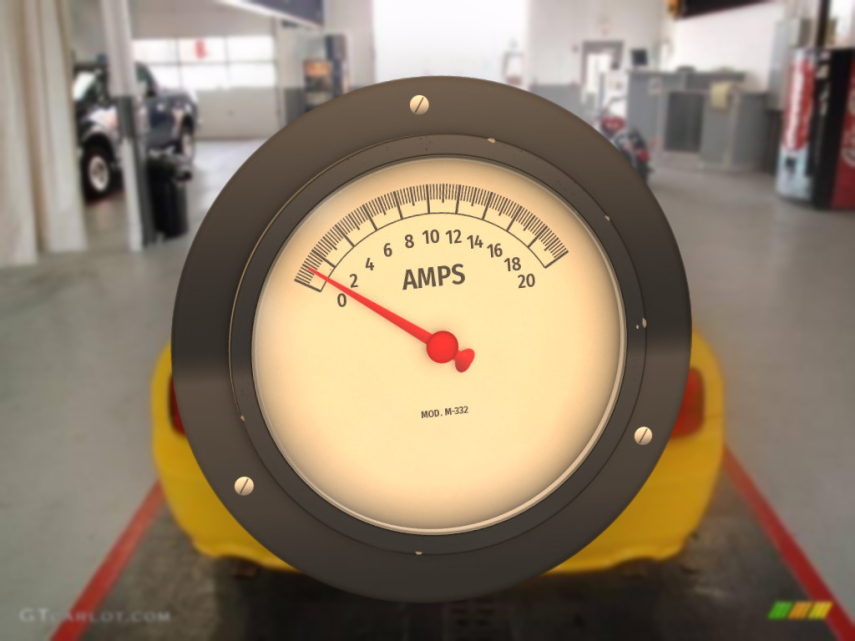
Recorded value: 1 A
